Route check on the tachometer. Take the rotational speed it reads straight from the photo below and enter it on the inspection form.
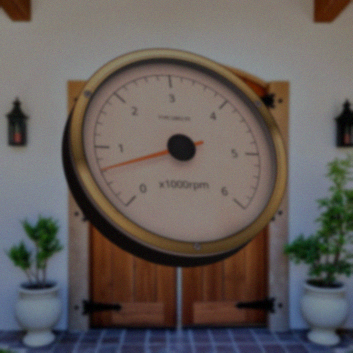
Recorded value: 600 rpm
